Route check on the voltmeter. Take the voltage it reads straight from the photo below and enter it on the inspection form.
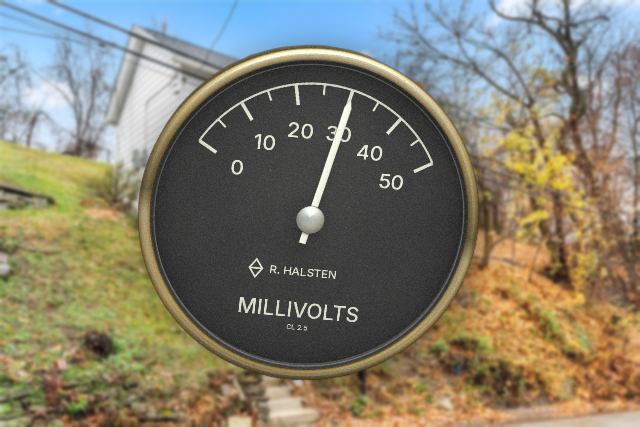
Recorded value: 30 mV
